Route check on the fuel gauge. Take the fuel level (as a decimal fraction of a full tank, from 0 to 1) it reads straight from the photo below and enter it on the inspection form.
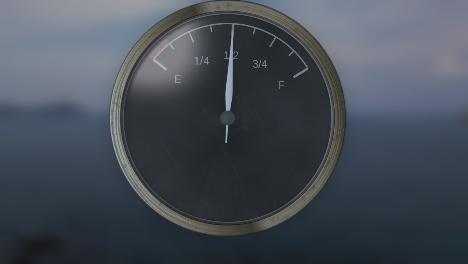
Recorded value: 0.5
